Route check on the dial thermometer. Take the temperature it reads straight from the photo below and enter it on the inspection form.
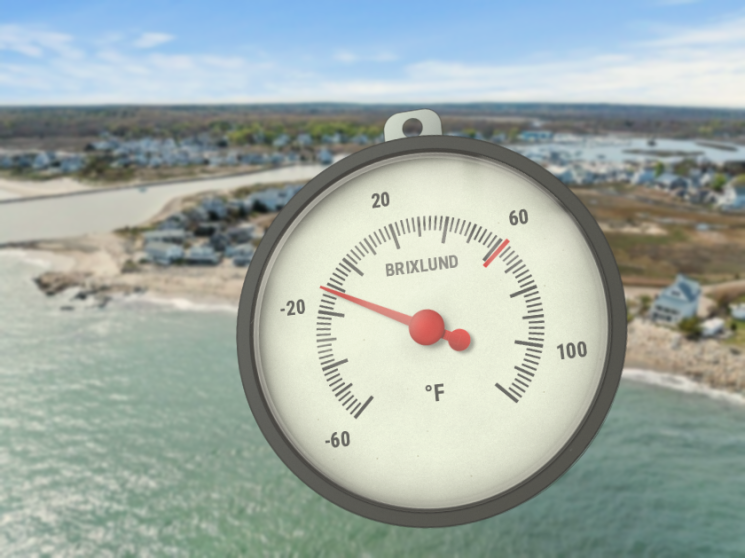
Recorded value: -12 °F
